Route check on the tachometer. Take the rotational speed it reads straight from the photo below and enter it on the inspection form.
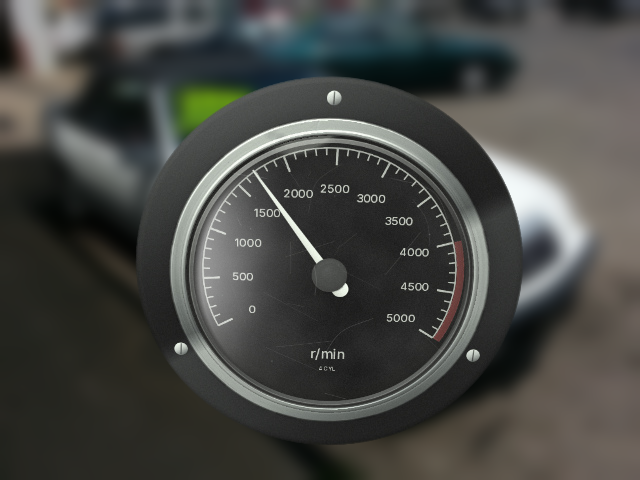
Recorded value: 1700 rpm
